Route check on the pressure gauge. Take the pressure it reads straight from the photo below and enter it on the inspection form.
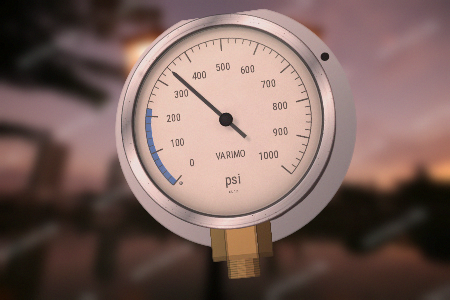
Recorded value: 340 psi
